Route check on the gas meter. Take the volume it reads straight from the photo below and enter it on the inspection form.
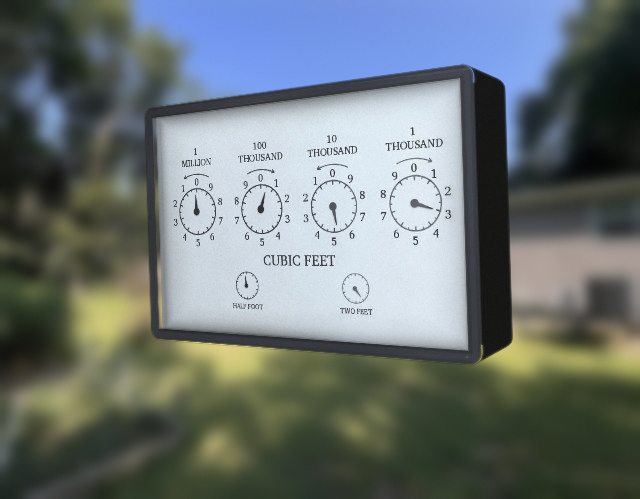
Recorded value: 5300 ft³
